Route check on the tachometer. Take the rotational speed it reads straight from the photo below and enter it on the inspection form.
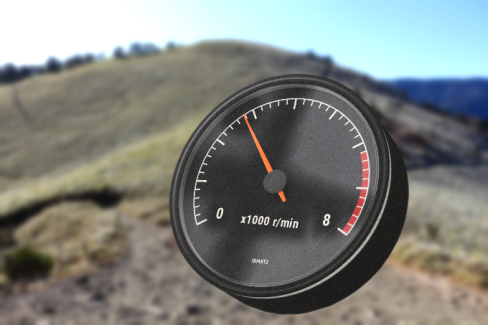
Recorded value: 2800 rpm
